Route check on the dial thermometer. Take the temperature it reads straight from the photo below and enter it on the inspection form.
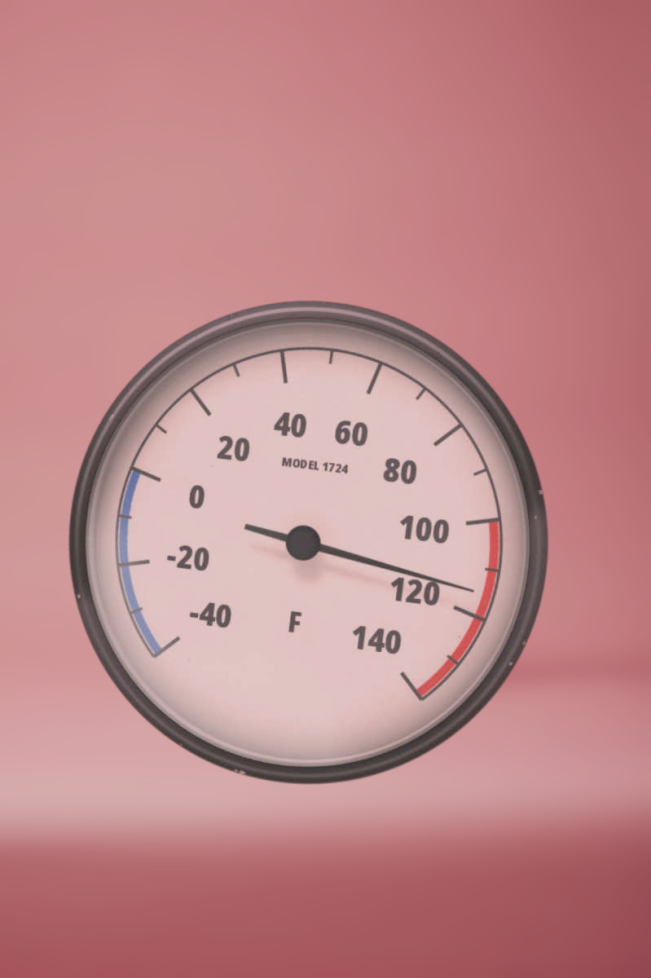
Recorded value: 115 °F
